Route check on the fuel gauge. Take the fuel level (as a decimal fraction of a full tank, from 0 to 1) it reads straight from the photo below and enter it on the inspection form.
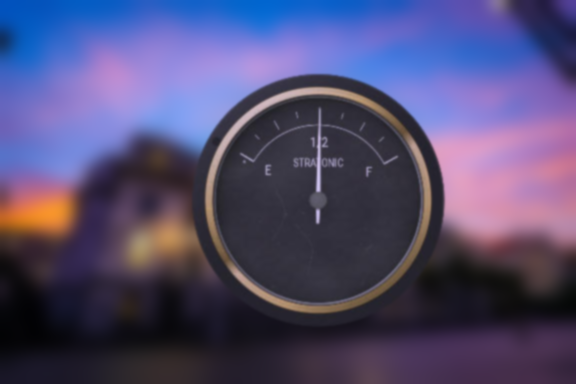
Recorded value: 0.5
